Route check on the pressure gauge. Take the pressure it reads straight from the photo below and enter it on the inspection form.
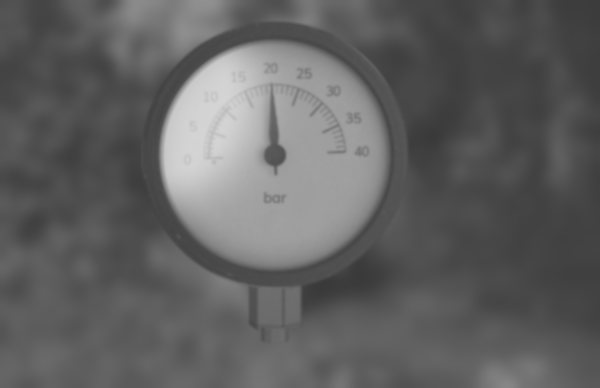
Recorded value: 20 bar
